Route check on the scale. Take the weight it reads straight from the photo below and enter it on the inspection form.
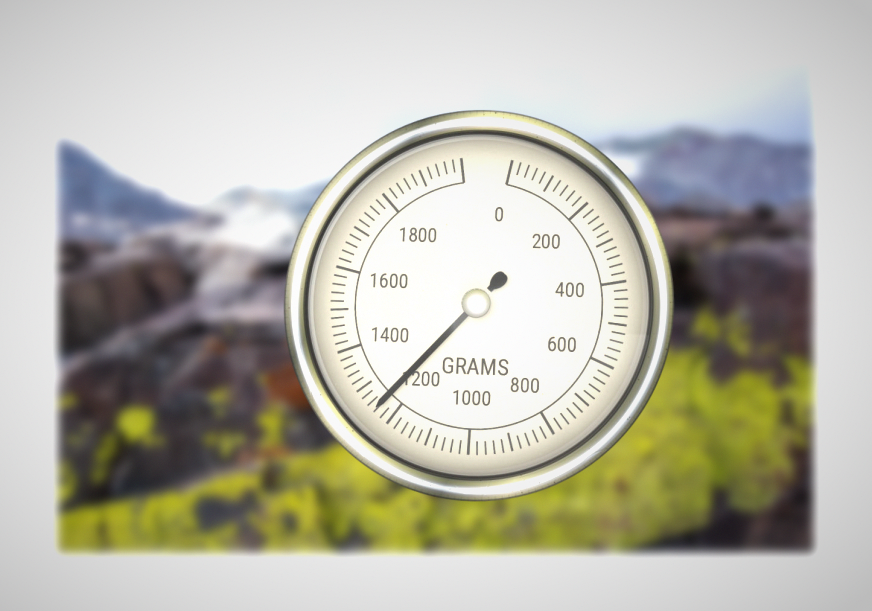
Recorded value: 1240 g
